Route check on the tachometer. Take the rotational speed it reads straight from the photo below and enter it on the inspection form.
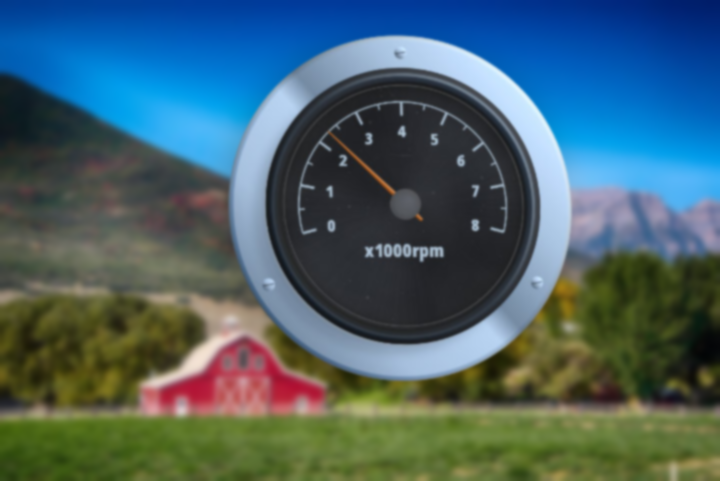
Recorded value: 2250 rpm
